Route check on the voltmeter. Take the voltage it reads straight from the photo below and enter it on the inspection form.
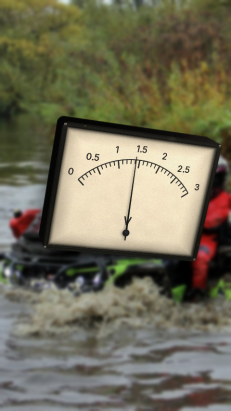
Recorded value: 1.4 V
